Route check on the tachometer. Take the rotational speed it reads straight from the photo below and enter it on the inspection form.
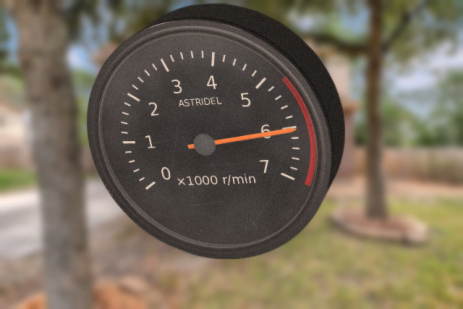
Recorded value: 6000 rpm
